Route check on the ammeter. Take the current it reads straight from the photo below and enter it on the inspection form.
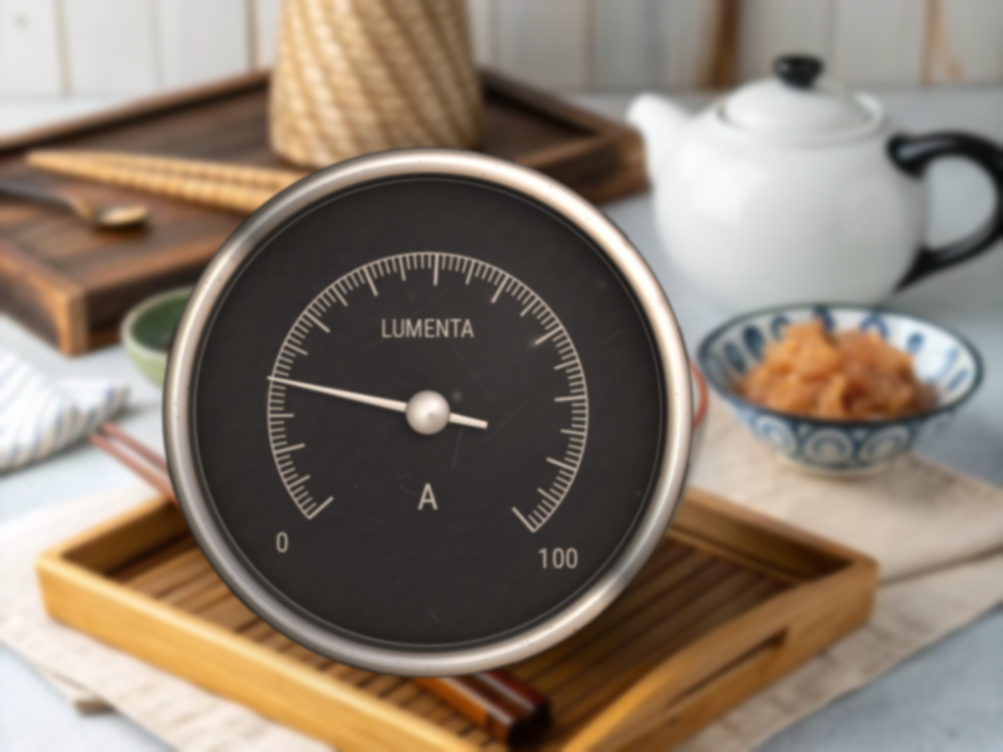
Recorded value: 20 A
